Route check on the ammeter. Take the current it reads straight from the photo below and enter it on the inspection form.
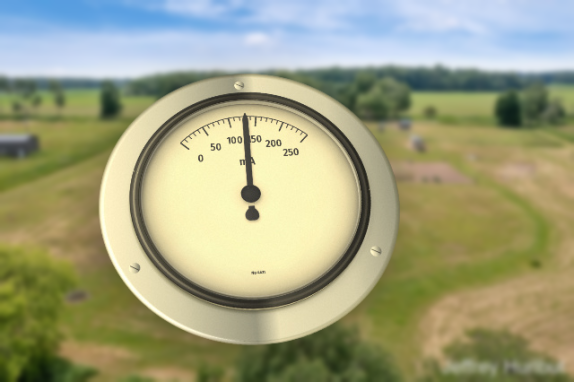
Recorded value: 130 mA
